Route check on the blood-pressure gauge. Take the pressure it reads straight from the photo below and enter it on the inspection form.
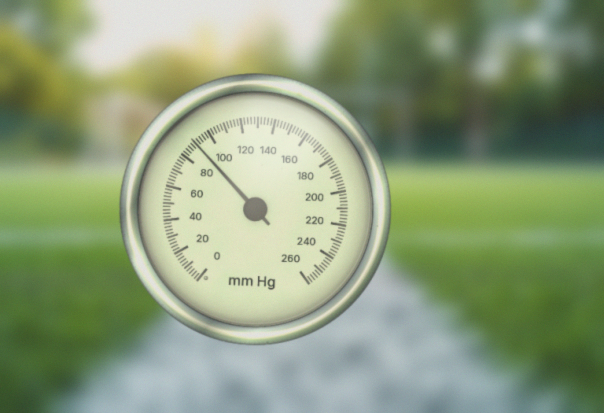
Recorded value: 90 mmHg
